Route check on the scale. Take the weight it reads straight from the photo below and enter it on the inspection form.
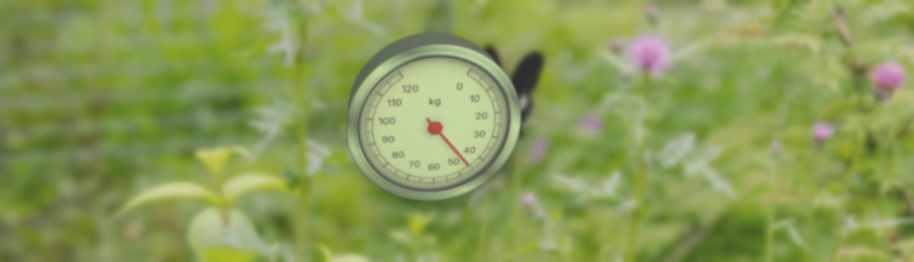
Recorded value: 45 kg
